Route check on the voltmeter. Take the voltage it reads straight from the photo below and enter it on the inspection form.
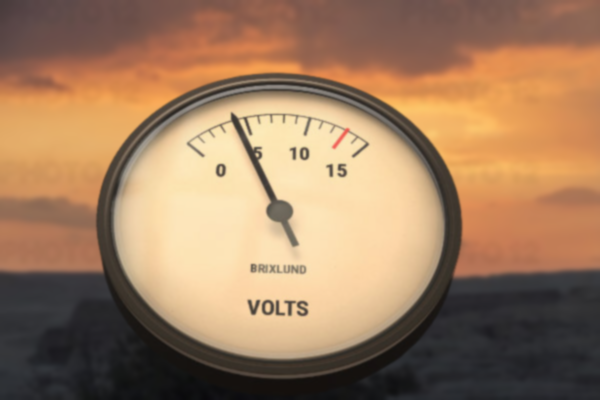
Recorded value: 4 V
